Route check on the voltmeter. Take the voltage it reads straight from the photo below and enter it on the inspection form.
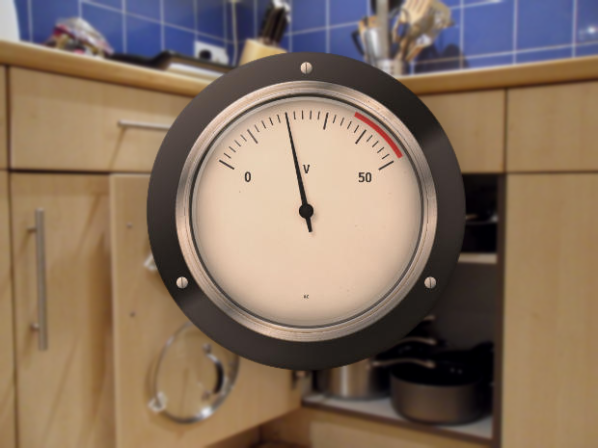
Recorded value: 20 V
